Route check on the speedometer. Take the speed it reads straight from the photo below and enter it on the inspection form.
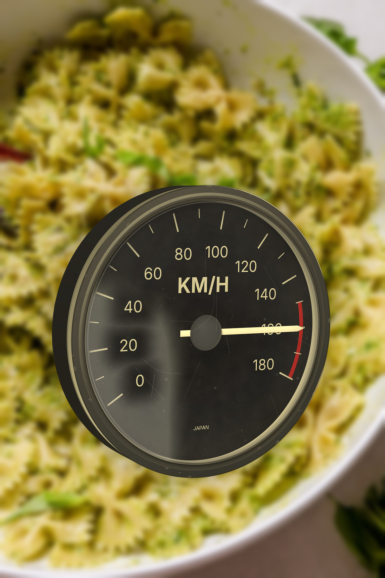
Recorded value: 160 km/h
